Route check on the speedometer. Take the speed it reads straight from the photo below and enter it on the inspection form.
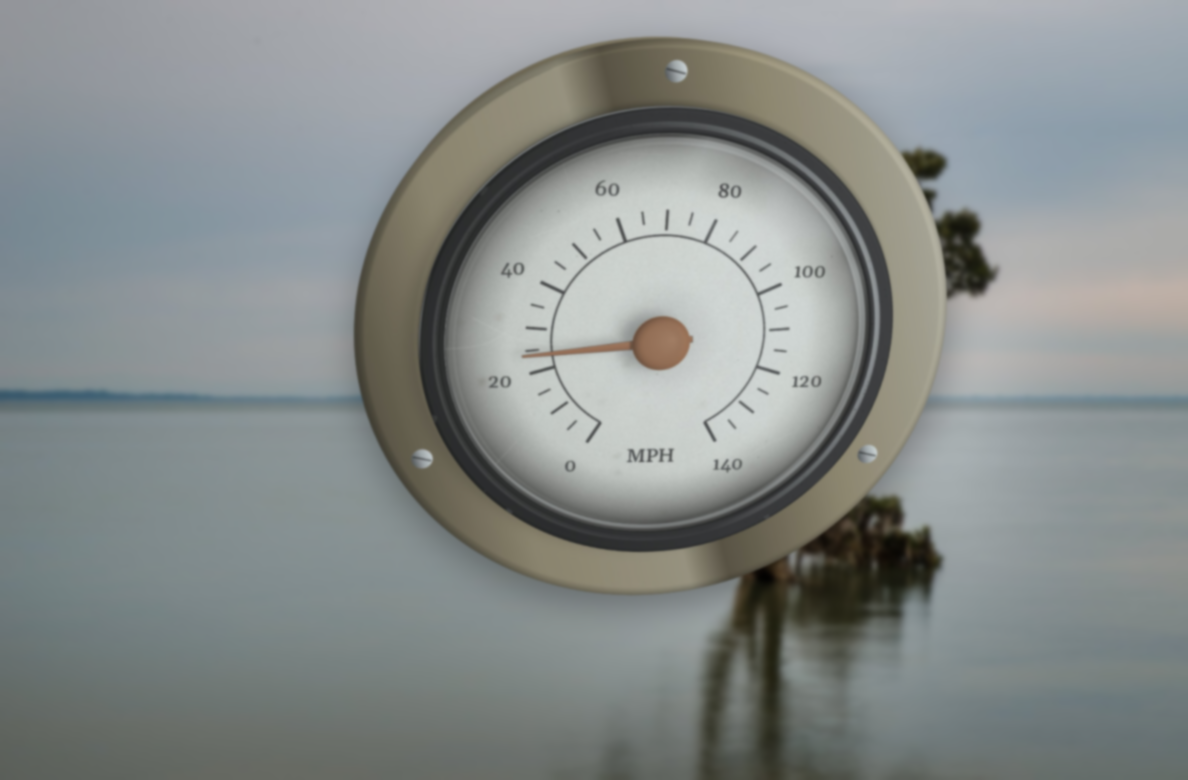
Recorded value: 25 mph
